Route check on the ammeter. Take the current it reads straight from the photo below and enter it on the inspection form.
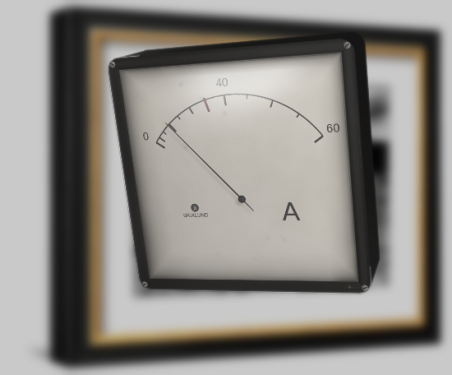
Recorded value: 20 A
